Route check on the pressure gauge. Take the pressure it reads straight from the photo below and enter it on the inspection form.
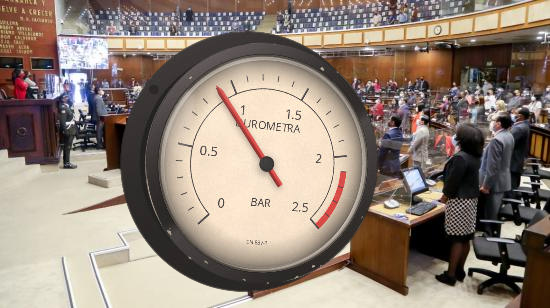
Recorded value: 0.9 bar
